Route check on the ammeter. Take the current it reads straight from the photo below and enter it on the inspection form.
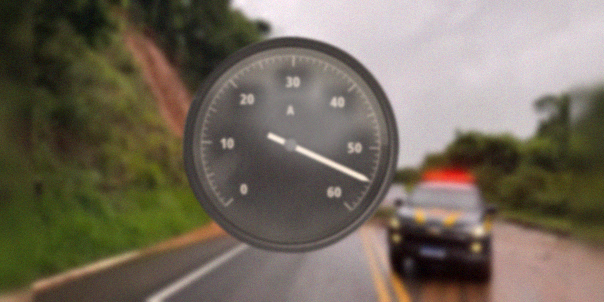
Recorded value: 55 A
